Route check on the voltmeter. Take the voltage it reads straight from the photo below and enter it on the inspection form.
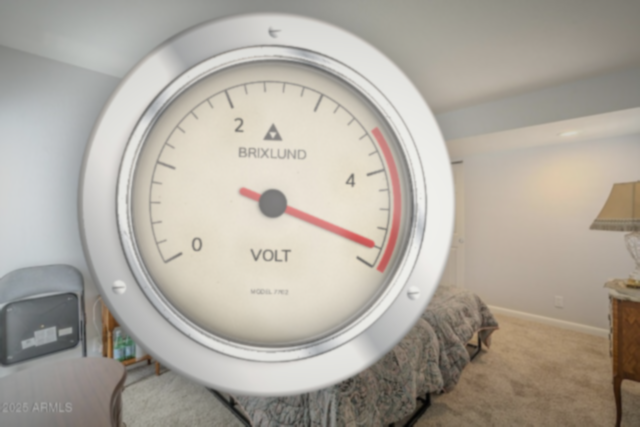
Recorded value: 4.8 V
